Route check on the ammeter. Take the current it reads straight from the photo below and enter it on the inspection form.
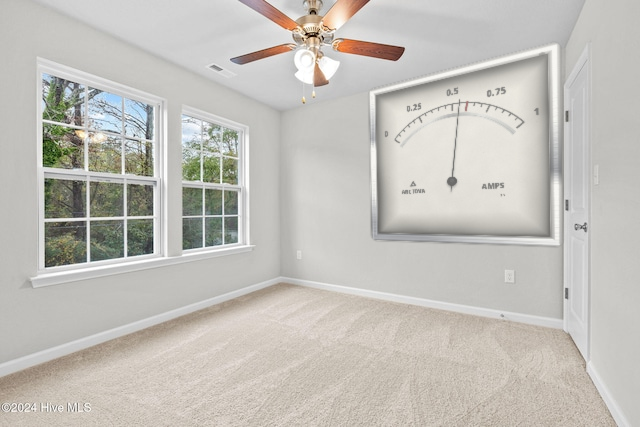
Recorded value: 0.55 A
